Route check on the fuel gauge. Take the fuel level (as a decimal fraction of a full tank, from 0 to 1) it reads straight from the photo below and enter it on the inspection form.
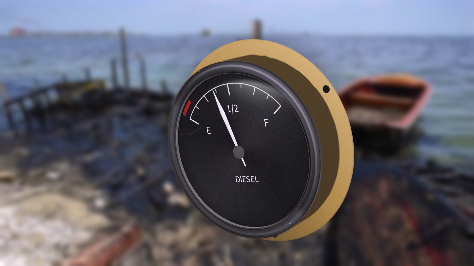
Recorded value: 0.375
